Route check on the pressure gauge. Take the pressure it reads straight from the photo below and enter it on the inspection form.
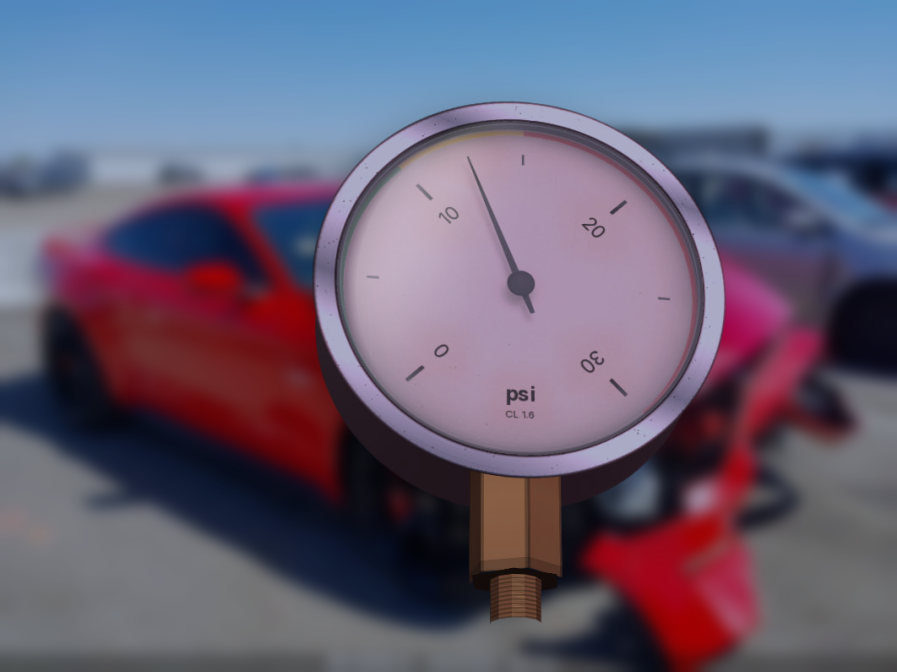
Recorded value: 12.5 psi
